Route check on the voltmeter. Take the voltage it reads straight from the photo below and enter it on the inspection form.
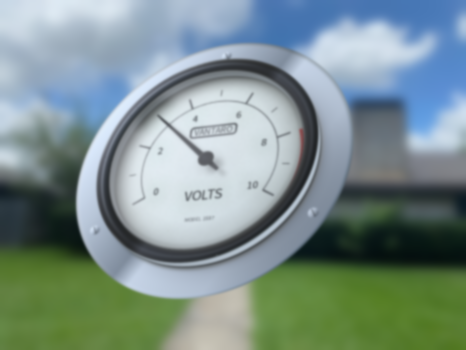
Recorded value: 3 V
